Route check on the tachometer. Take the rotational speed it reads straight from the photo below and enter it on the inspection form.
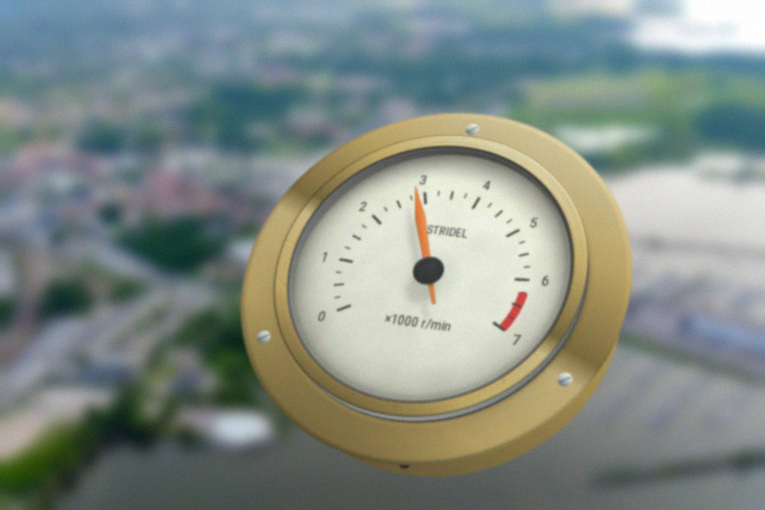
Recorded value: 2875 rpm
